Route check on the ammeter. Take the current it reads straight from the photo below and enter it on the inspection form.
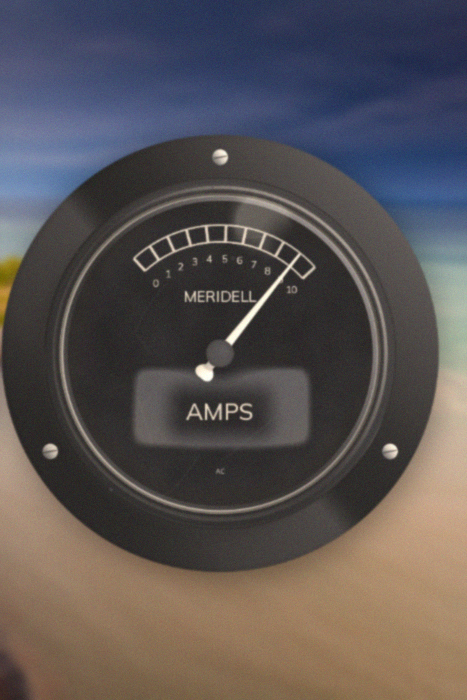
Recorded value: 9 A
